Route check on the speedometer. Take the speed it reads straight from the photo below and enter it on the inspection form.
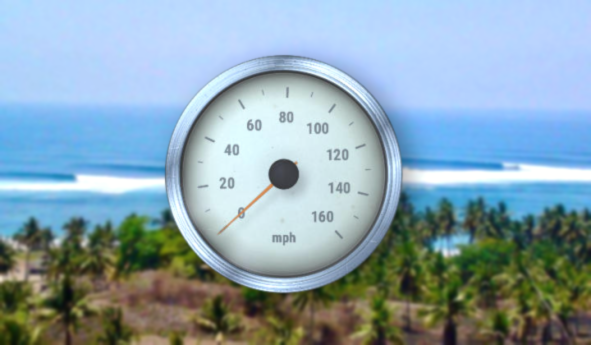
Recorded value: 0 mph
